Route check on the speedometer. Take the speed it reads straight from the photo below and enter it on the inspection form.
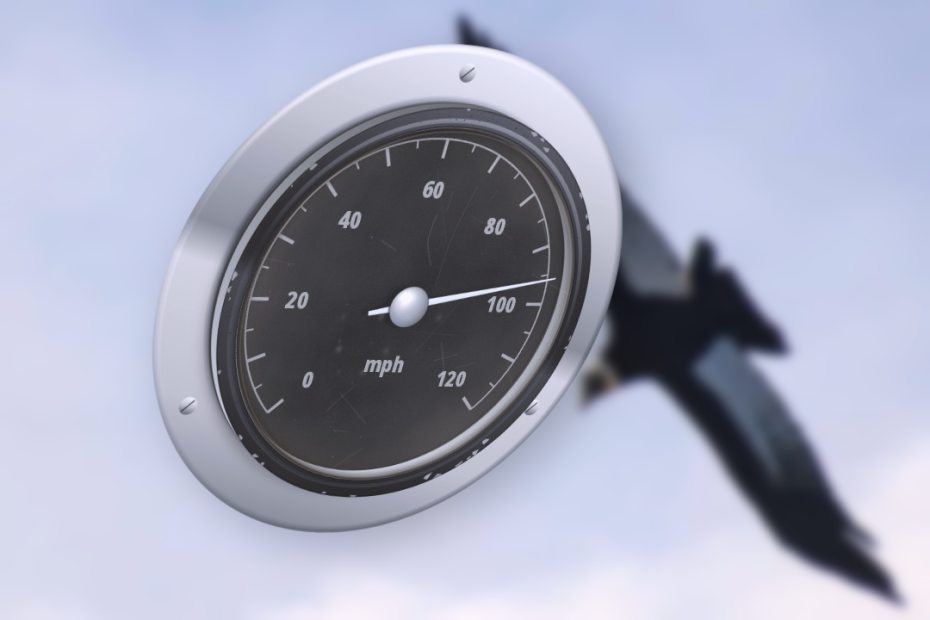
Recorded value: 95 mph
